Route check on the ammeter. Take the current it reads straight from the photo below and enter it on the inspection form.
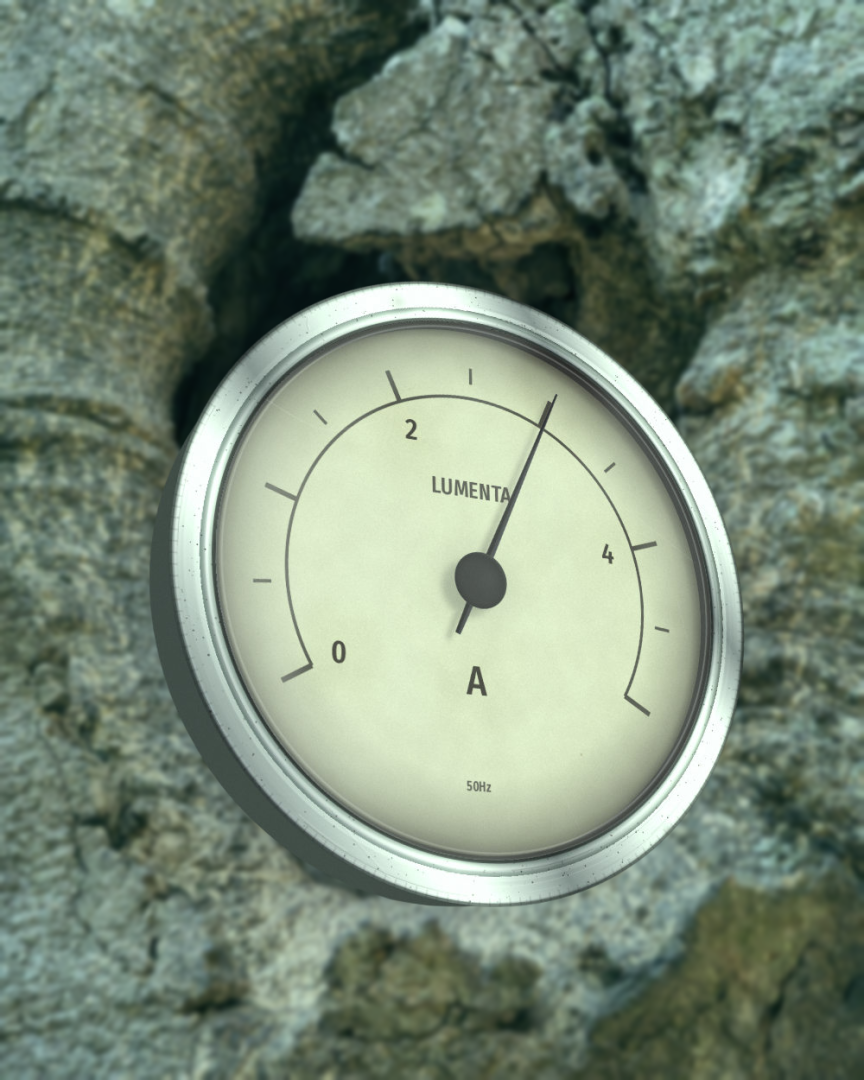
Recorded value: 3 A
